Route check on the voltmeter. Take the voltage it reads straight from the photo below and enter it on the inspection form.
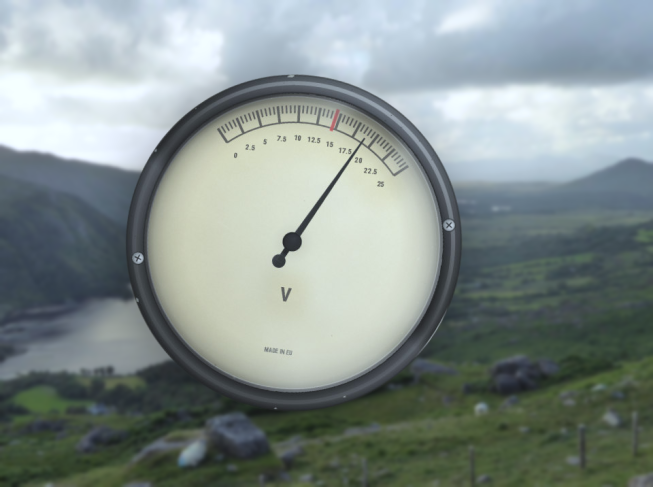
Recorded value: 19 V
